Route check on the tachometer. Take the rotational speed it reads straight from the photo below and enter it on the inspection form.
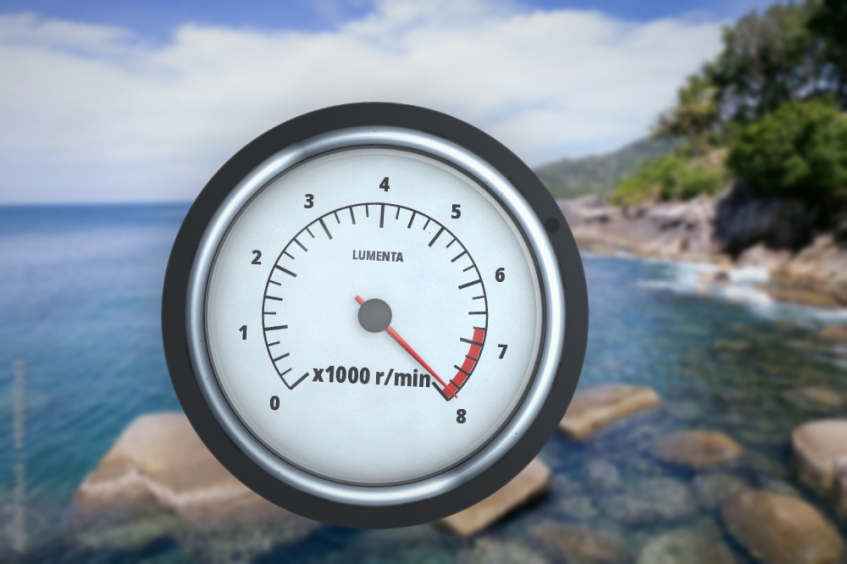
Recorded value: 7875 rpm
